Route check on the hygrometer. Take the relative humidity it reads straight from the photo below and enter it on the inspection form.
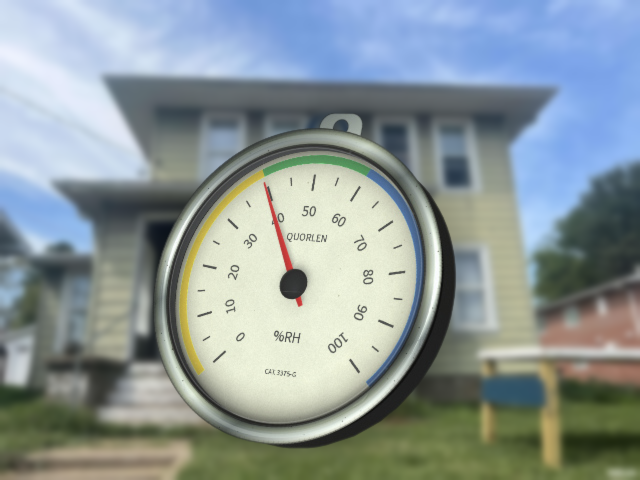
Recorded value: 40 %
